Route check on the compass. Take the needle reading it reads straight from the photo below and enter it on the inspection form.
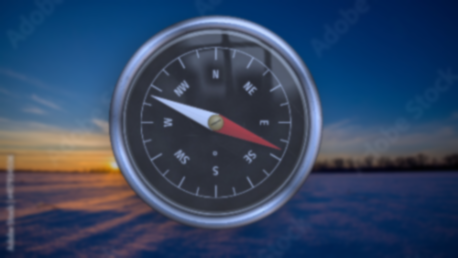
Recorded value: 112.5 °
